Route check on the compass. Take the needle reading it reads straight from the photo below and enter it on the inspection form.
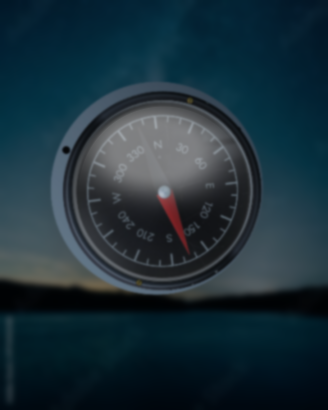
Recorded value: 165 °
